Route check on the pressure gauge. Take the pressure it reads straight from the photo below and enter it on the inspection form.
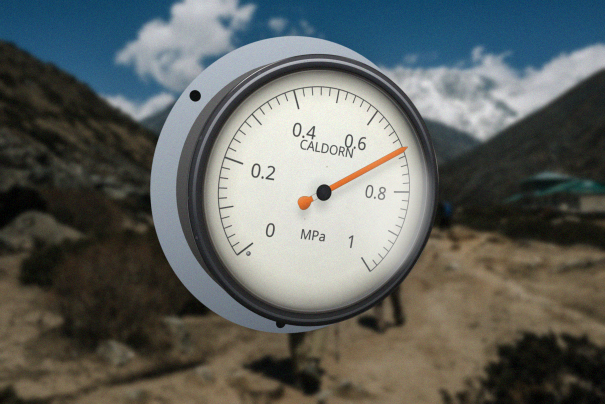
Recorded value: 0.7 MPa
